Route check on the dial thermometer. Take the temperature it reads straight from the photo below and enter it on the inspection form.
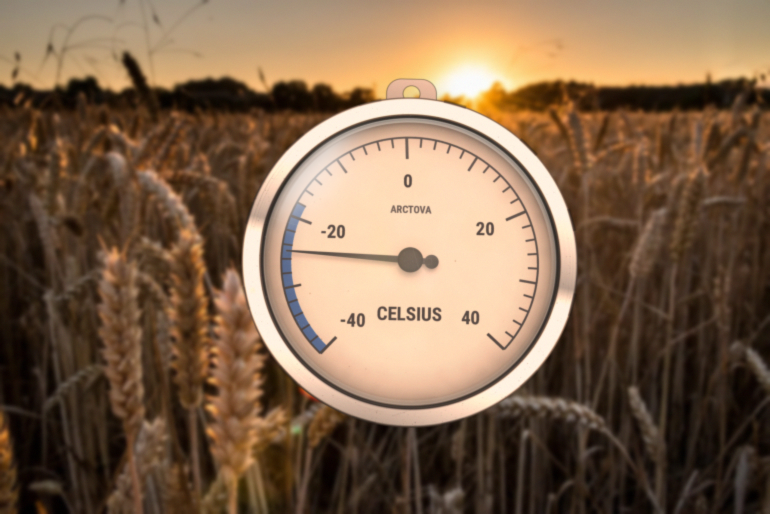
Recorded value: -25 °C
